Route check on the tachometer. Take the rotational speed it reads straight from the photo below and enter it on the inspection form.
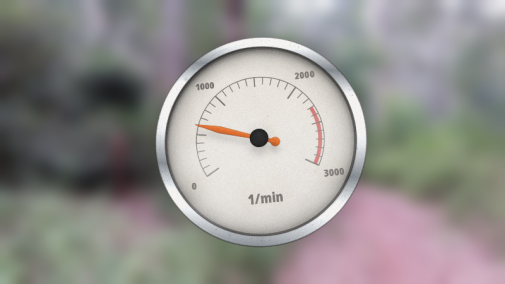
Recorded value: 600 rpm
